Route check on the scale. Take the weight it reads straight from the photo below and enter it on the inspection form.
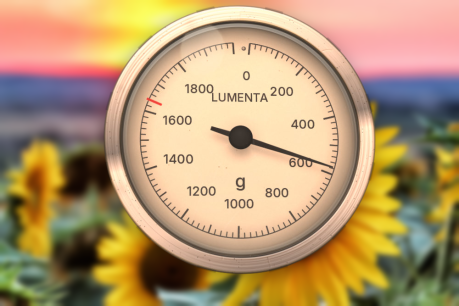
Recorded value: 580 g
